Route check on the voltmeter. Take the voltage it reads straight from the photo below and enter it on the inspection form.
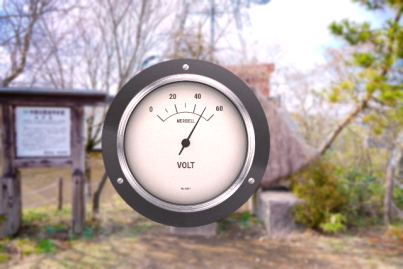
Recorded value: 50 V
